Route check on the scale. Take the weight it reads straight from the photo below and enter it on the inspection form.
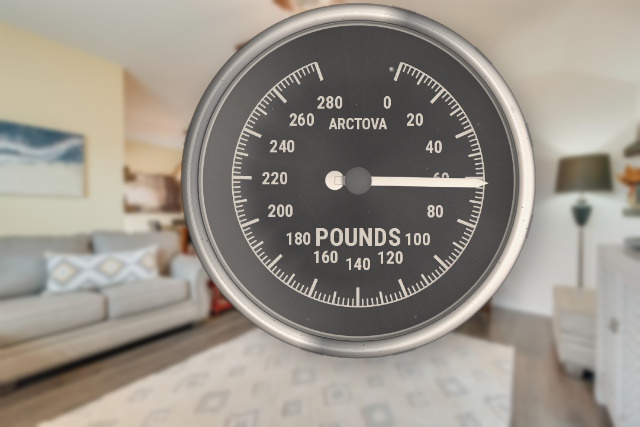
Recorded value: 62 lb
